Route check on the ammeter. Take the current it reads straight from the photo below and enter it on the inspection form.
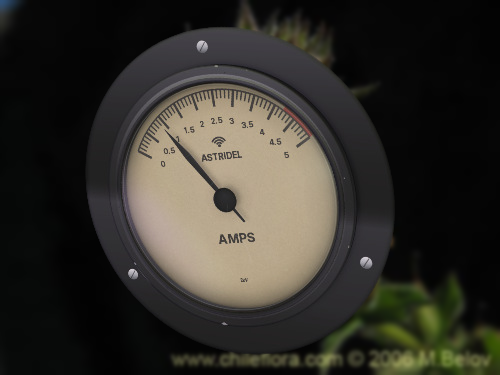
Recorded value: 1 A
